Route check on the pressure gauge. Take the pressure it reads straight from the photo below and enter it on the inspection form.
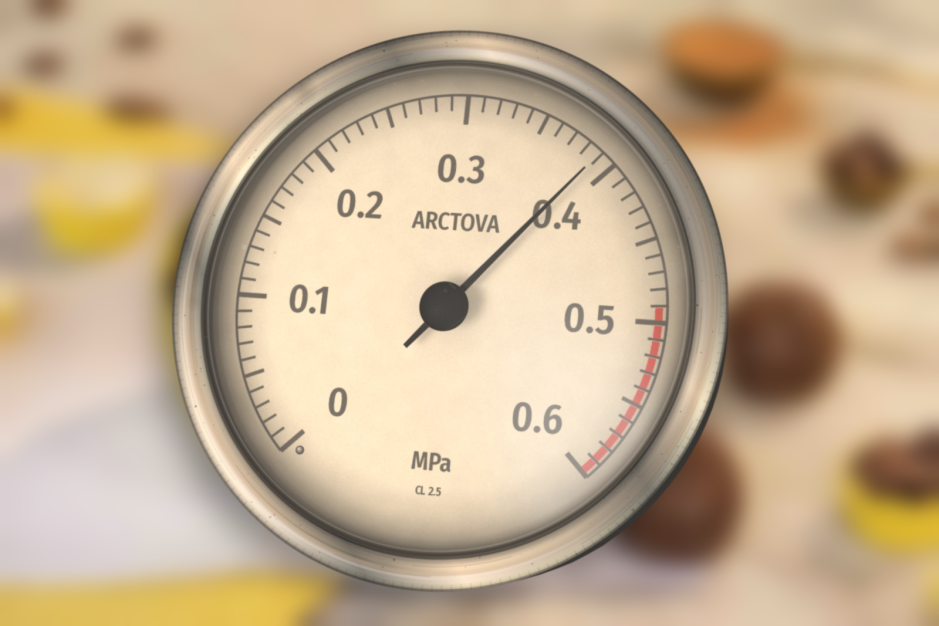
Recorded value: 0.39 MPa
